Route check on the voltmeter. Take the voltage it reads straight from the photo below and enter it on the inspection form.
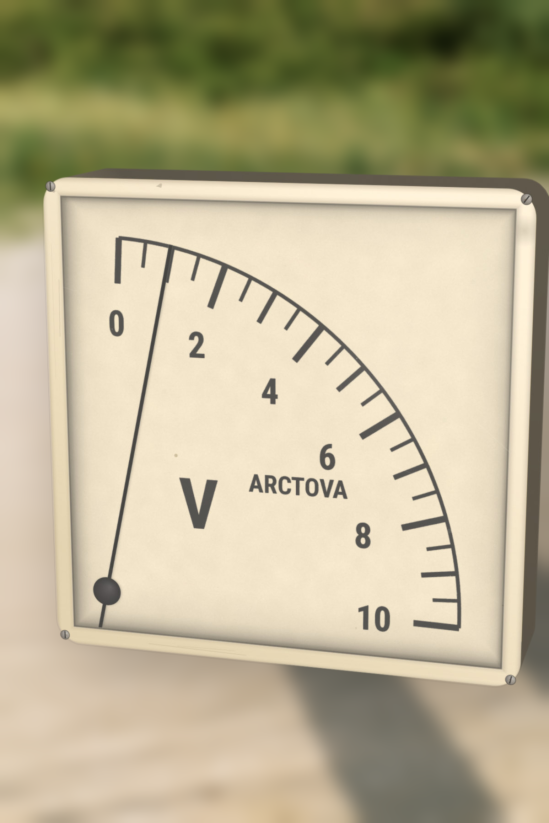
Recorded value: 1 V
